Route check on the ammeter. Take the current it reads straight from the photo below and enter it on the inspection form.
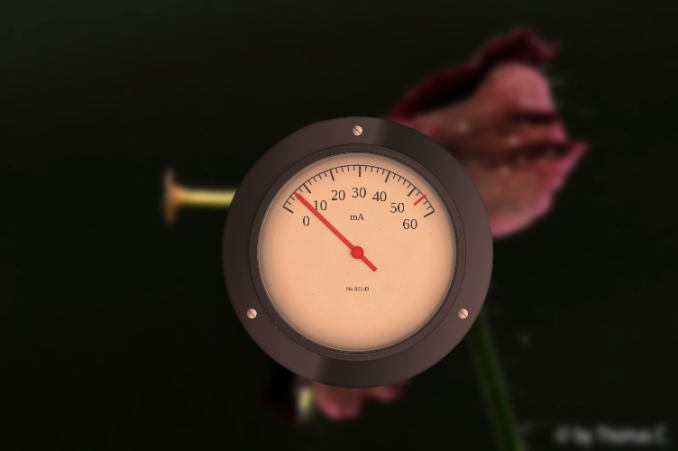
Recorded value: 6 mA
